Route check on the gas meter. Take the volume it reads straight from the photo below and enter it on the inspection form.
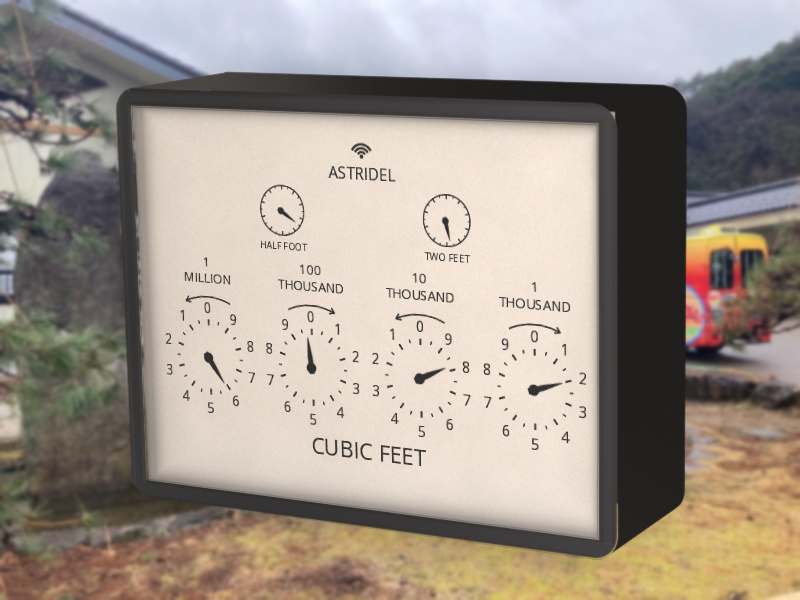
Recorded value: 598200 ft³
